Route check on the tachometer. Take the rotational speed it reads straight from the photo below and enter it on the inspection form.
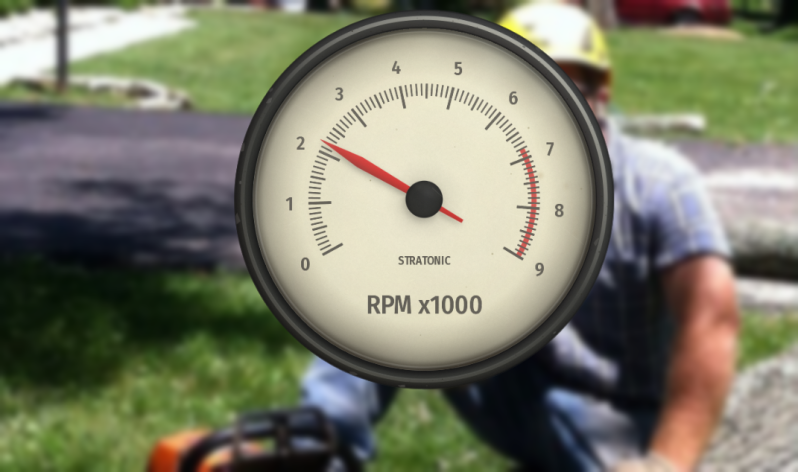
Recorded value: 2200 rpm
